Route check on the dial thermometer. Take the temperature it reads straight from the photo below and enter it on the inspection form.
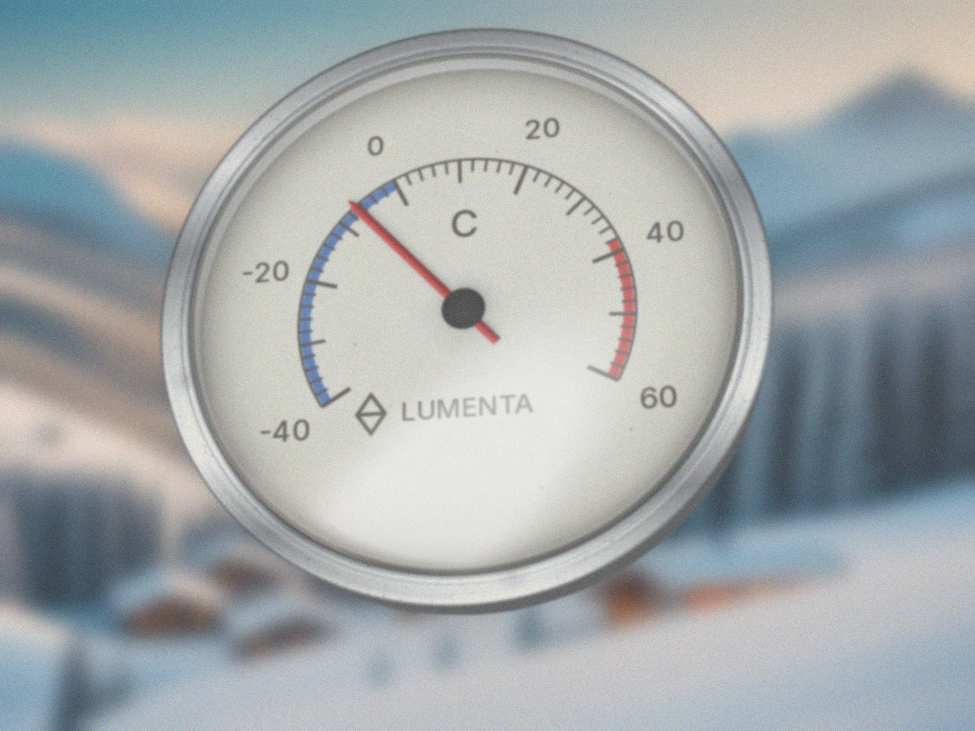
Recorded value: -7 °C
